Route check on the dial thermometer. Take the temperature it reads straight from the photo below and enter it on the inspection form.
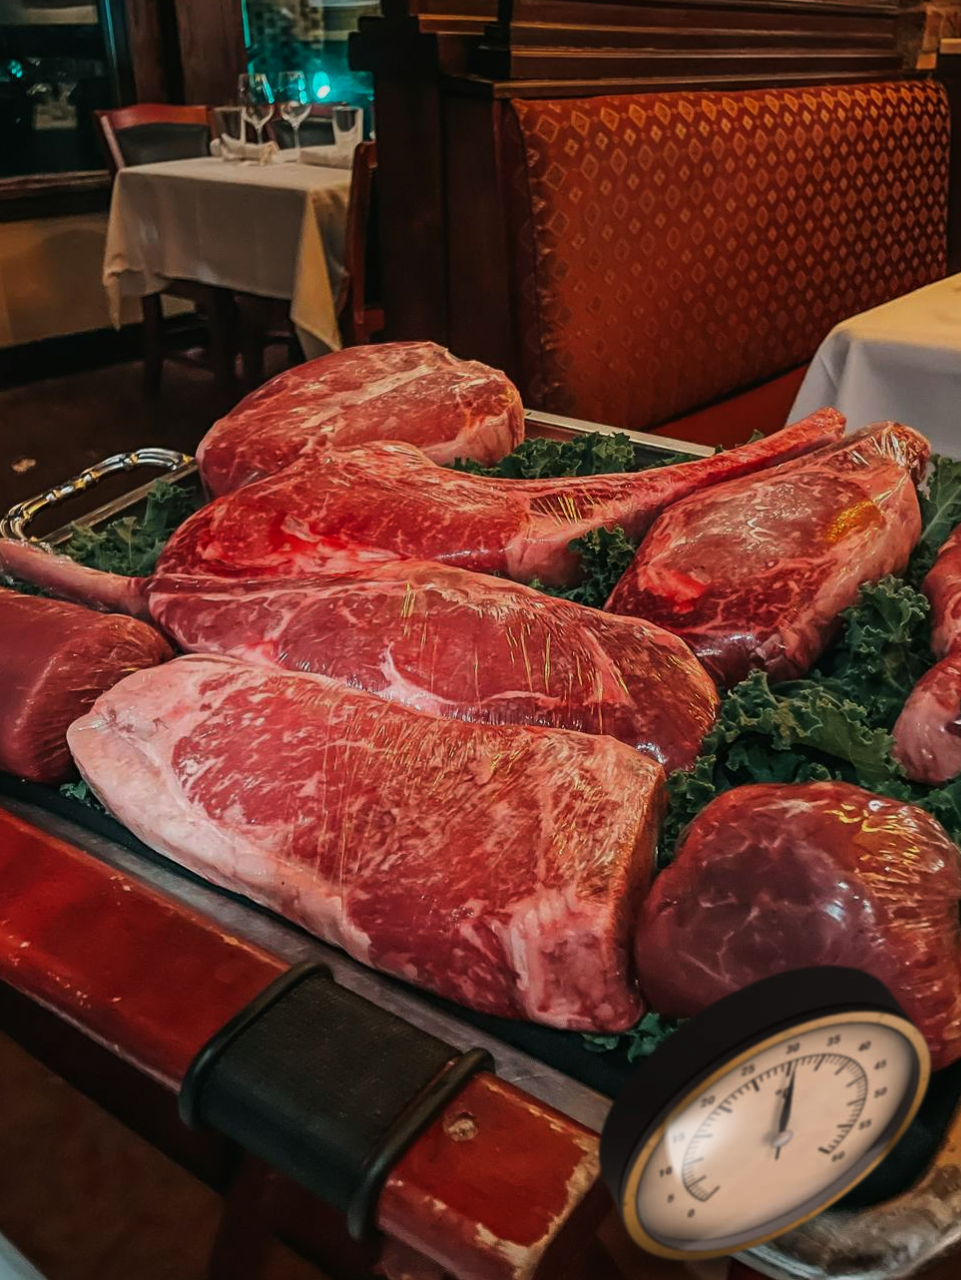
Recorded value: 30 °C
